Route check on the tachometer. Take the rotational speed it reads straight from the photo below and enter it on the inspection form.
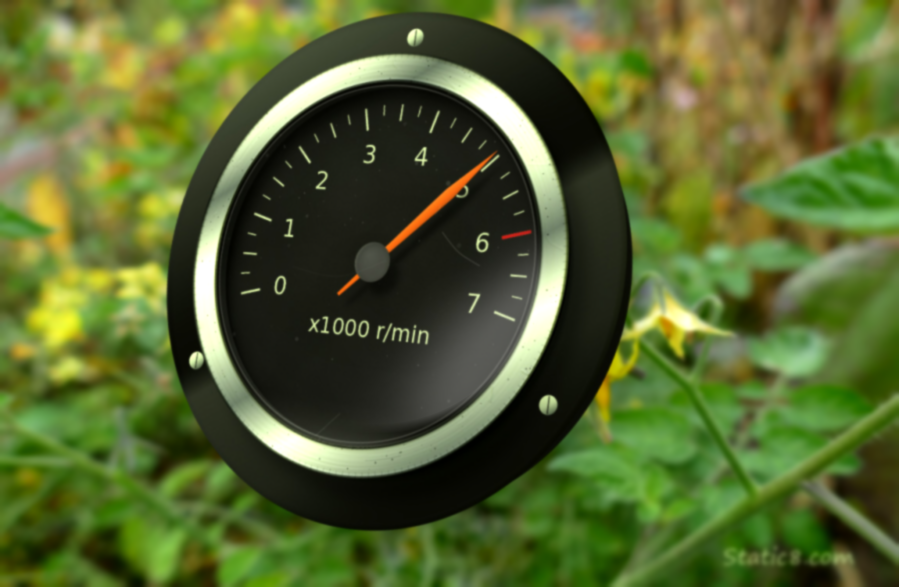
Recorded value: 5000 rpm
